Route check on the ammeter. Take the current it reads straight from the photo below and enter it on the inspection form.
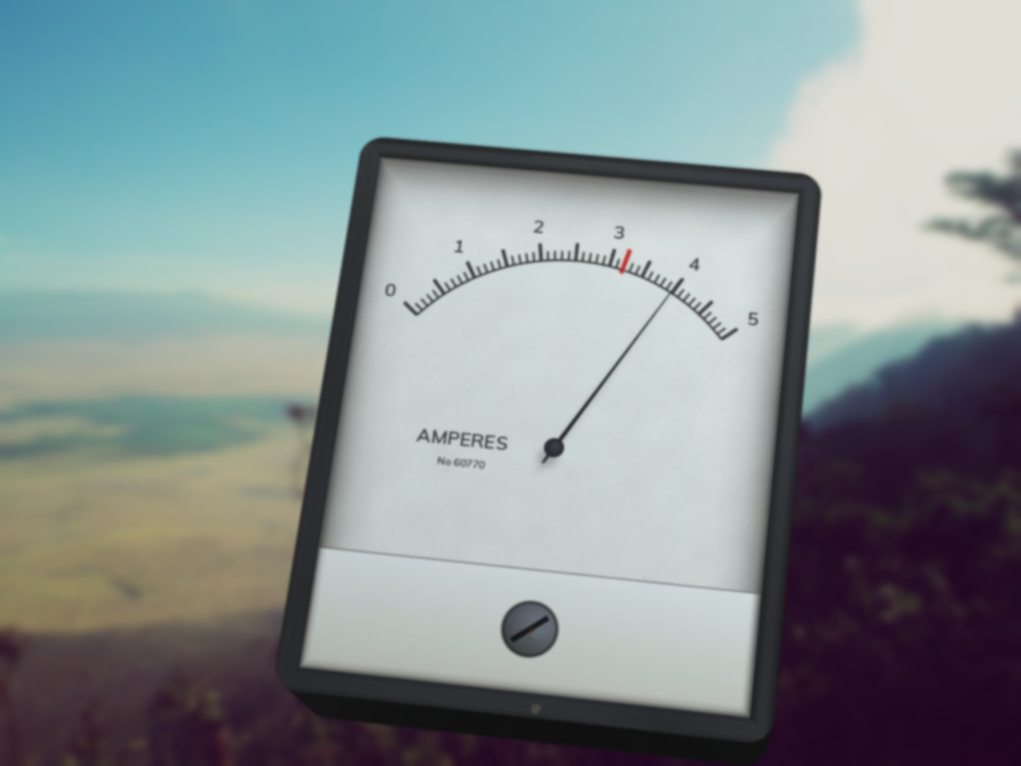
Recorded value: 4 A
